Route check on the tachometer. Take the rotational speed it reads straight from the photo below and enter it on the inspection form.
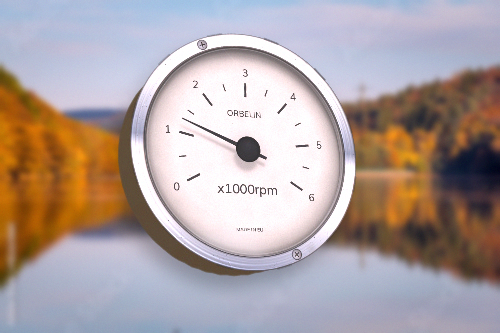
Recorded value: 1250 rpm
